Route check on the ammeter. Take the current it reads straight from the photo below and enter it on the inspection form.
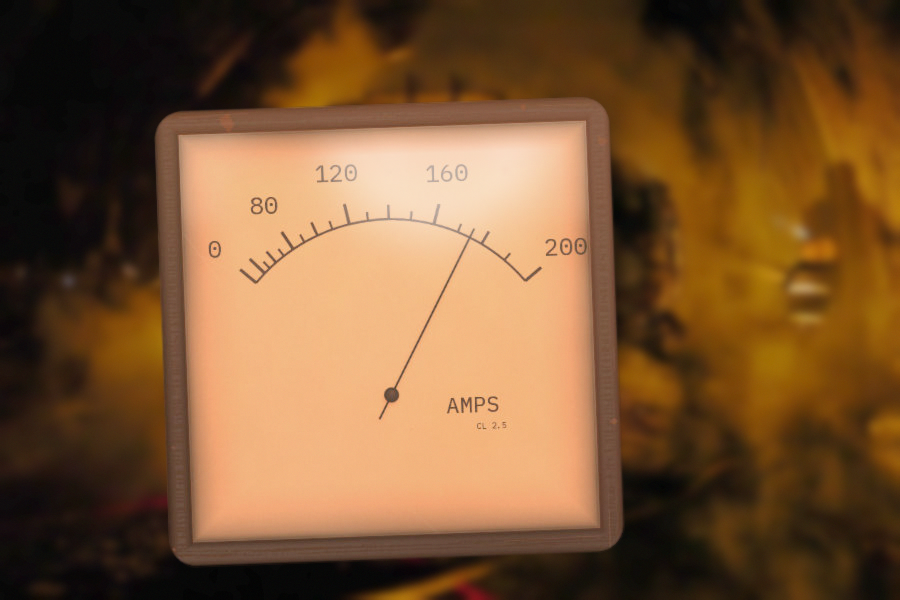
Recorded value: 175 A
